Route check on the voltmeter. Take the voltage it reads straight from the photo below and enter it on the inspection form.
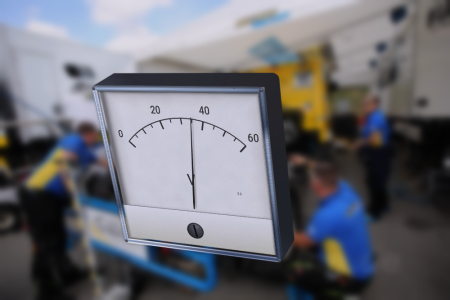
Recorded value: 35 V
